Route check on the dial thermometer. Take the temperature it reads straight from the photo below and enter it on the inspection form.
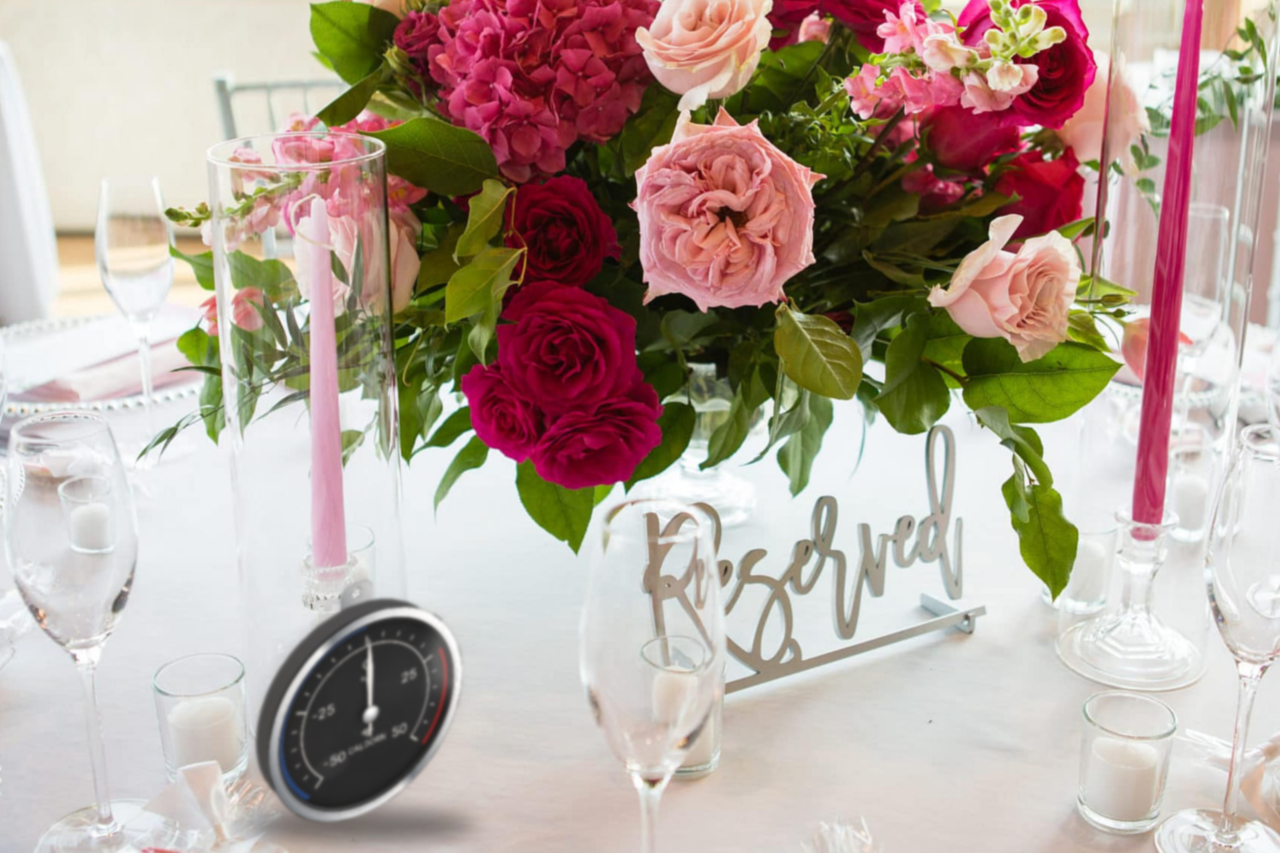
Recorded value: 0 °C
